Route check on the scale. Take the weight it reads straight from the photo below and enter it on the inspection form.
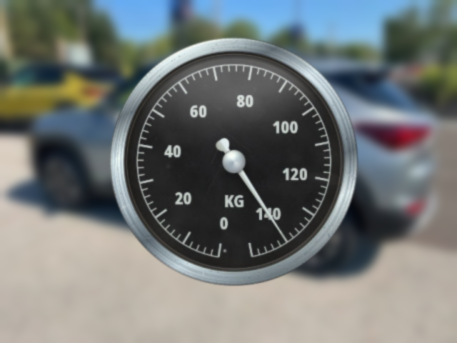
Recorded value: 140 kg
